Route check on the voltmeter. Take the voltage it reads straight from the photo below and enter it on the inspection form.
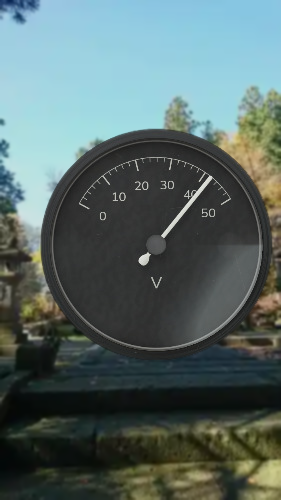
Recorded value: 42 V
